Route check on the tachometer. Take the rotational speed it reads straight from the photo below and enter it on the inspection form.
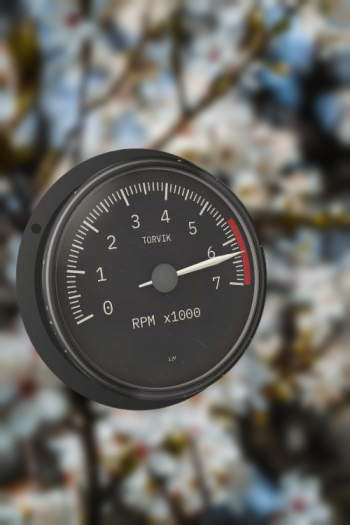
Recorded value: 6300 rpm
